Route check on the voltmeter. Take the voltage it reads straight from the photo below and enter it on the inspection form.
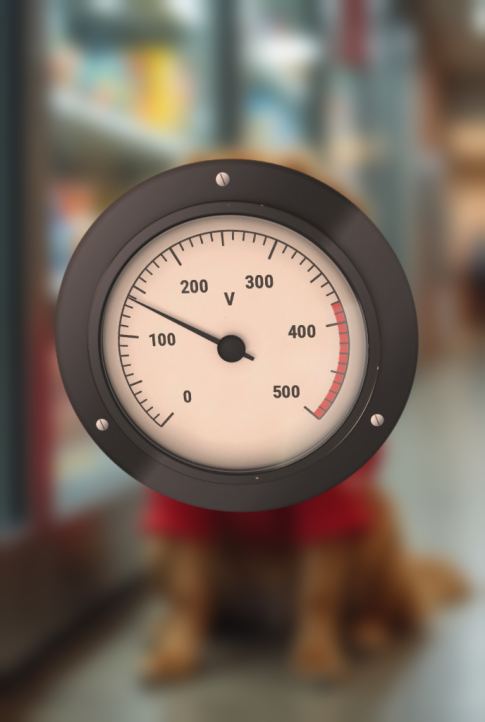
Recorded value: 140 V
